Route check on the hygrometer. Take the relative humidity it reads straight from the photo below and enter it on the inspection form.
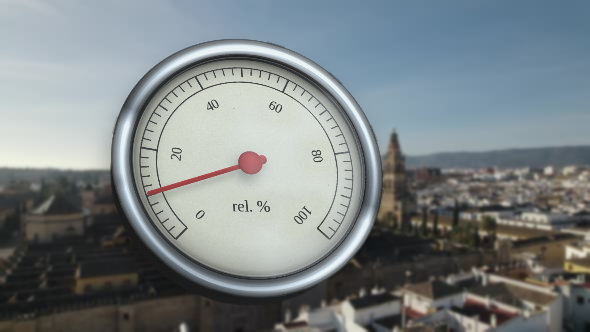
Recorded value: 10 %
